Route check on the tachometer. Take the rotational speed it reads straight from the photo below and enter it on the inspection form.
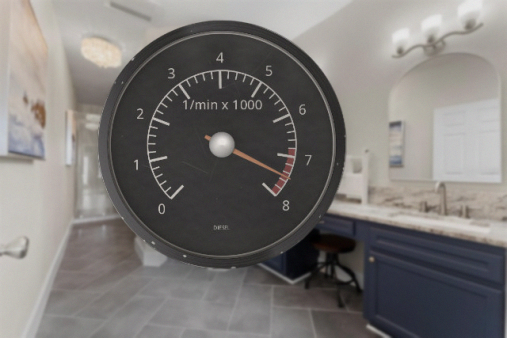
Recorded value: 7500 rpm
